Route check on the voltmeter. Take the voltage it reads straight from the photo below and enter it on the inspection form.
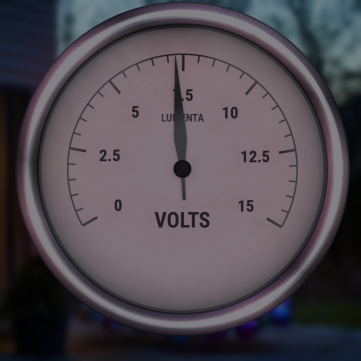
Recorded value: 7.25 V
